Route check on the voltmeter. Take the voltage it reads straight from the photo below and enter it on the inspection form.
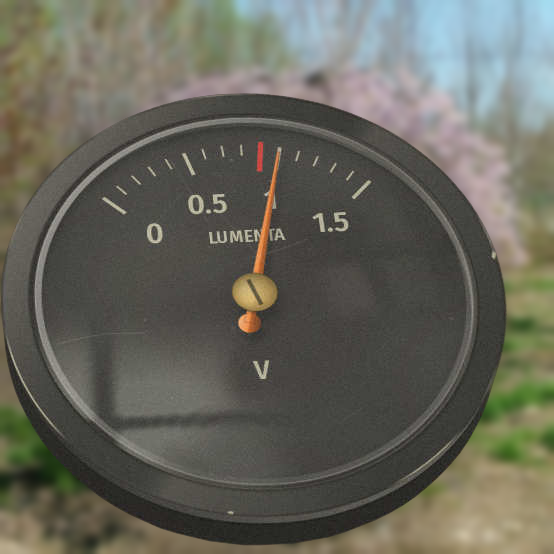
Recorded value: 1 V
